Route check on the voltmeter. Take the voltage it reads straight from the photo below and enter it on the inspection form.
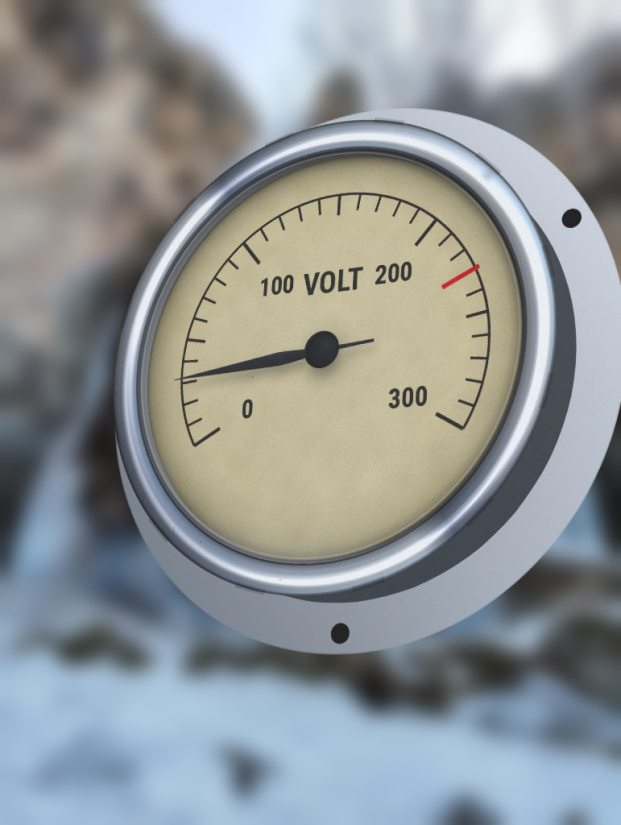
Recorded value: 30 V
